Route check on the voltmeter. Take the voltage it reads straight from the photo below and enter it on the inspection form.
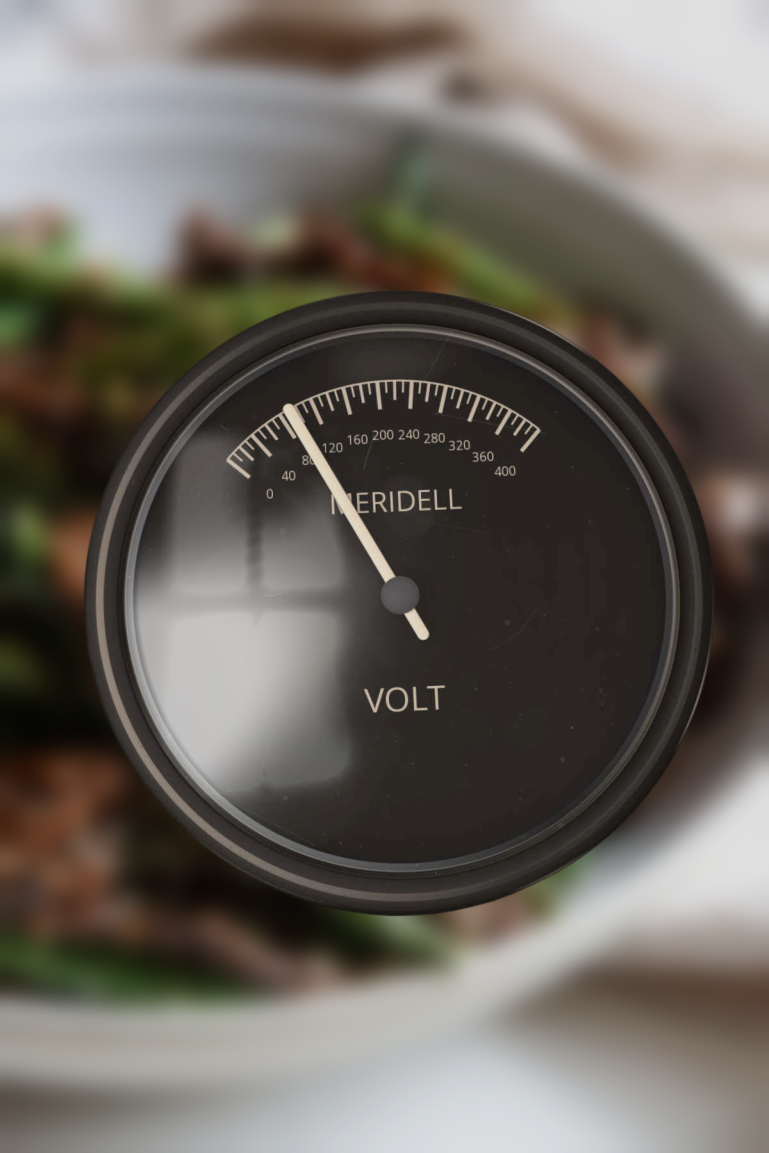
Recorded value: 90 V
